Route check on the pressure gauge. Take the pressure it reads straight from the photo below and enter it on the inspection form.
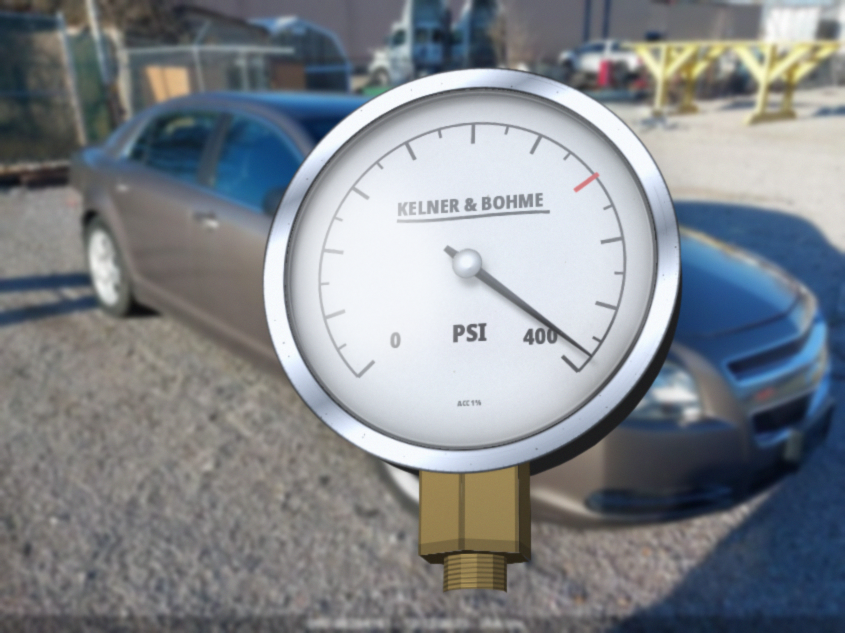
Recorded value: 390 psi
